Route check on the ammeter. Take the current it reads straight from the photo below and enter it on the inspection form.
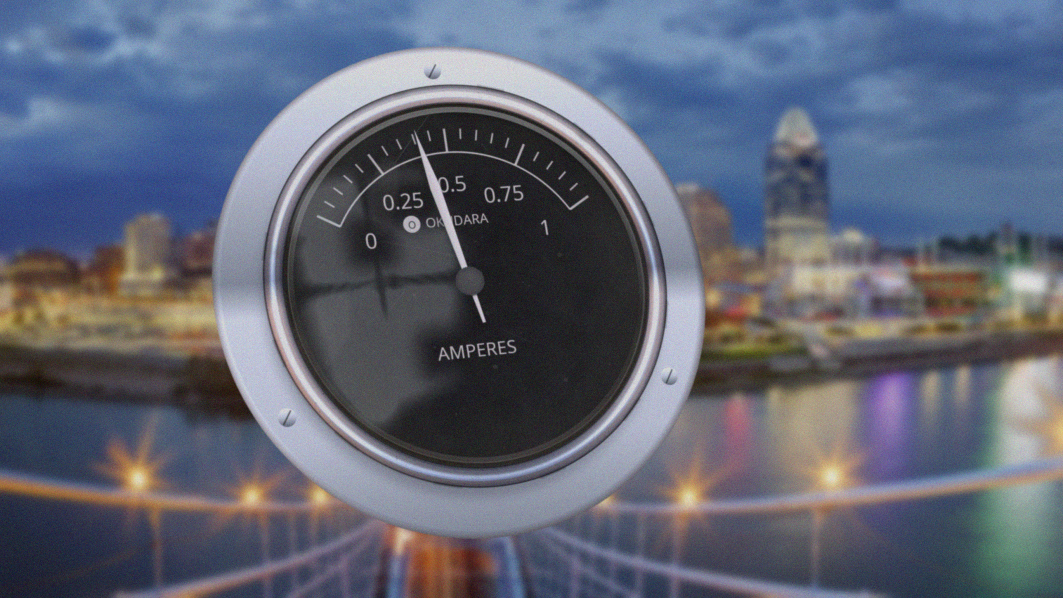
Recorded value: 0.4 A
